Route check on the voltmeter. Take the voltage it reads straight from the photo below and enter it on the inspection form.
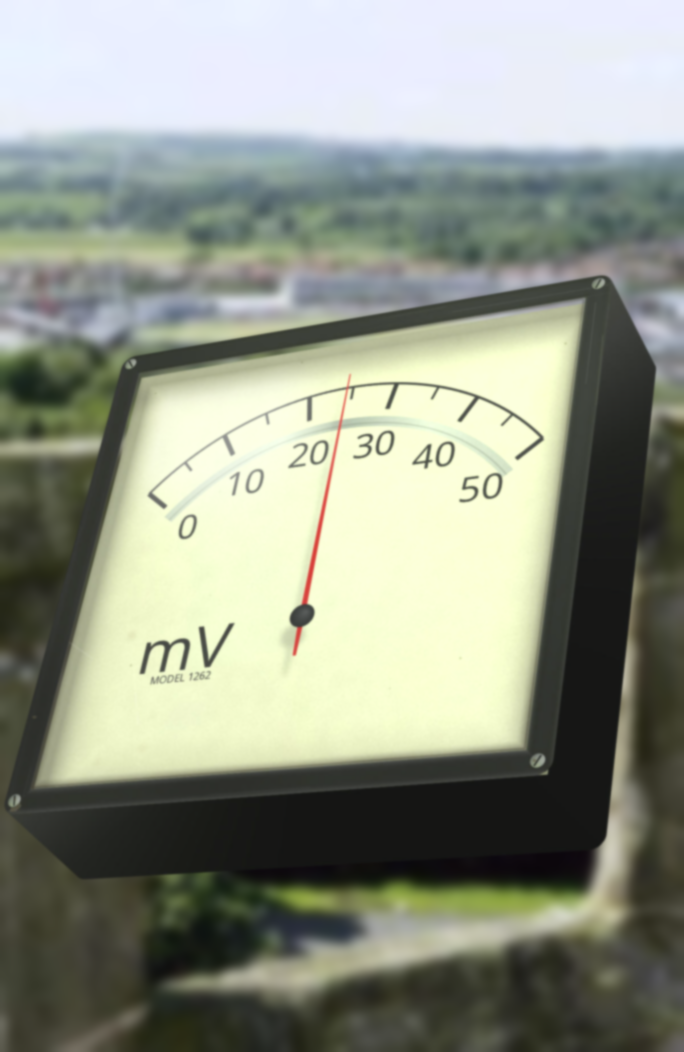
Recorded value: 25 mV
